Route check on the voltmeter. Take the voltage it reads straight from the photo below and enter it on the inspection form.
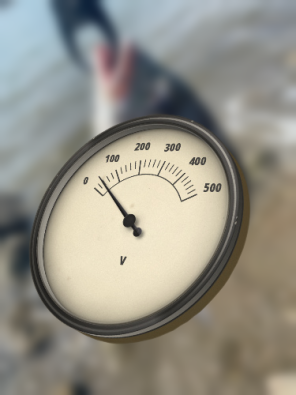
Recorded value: 40 V
